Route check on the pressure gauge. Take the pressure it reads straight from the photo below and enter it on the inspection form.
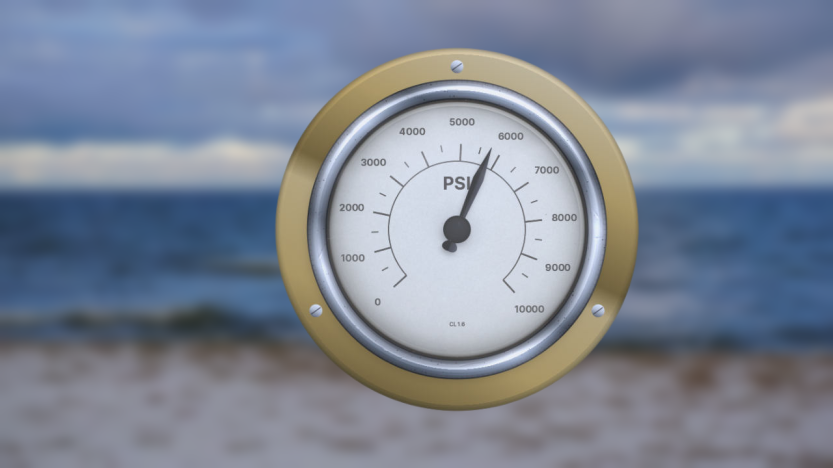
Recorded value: 5750 psi
